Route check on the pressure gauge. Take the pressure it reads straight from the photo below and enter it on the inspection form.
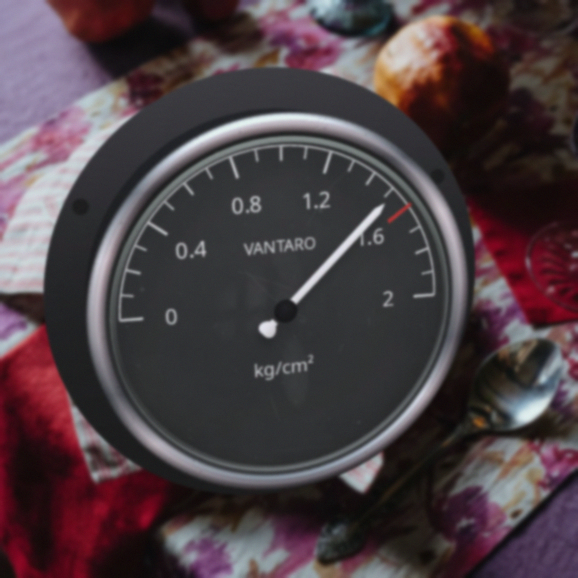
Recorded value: 1.5 kg/cm²
